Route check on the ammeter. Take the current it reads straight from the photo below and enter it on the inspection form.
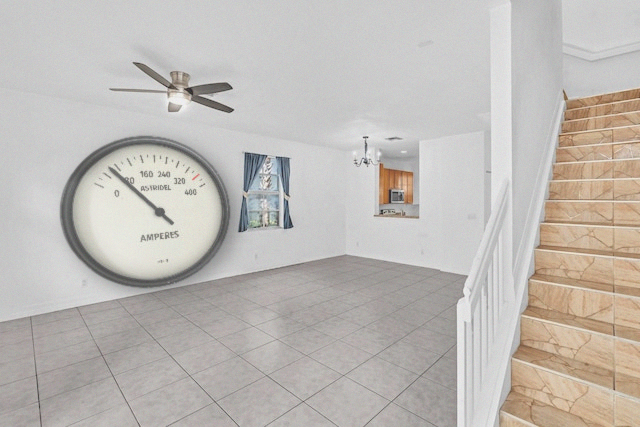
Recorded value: 60 A
